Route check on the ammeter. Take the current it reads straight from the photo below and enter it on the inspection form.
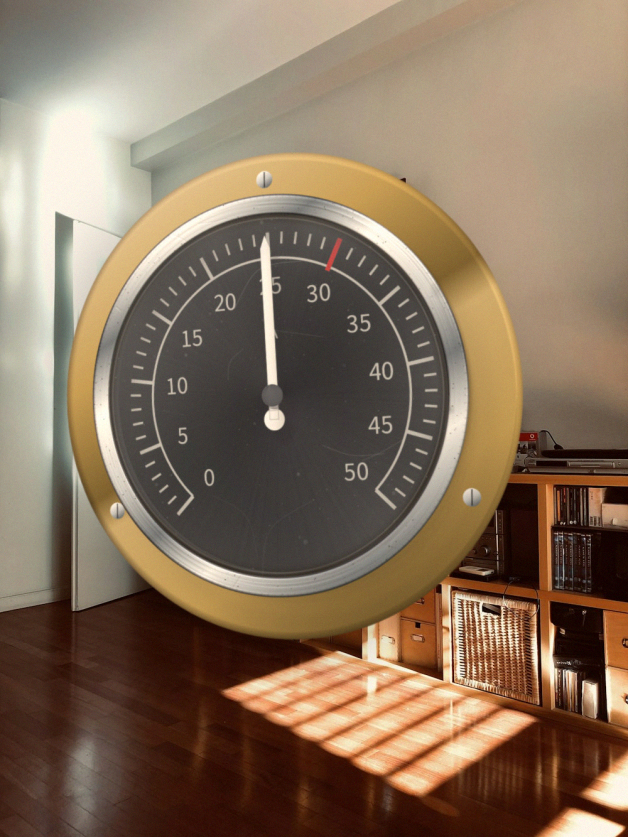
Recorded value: 25 A
